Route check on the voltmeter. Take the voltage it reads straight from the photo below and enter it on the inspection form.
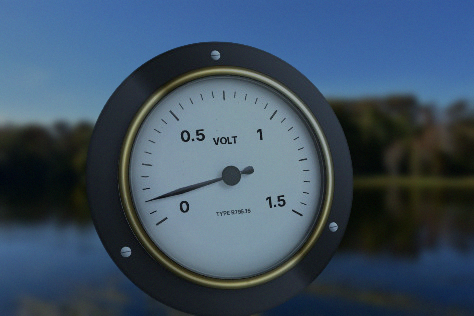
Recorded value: 0.1 V
